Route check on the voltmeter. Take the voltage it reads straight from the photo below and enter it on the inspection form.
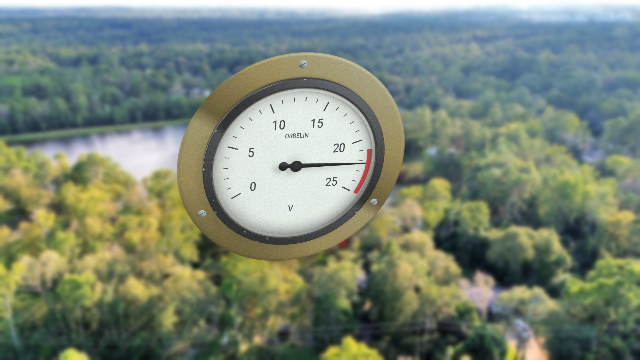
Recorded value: 22 V
